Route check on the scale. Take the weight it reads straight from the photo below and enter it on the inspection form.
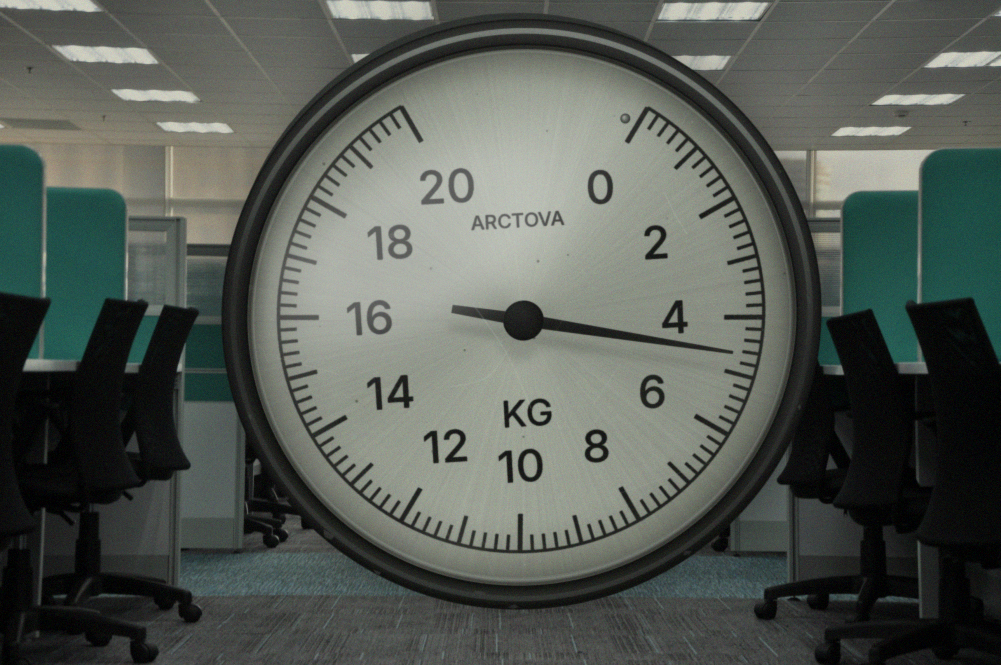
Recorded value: 4.6 kg
